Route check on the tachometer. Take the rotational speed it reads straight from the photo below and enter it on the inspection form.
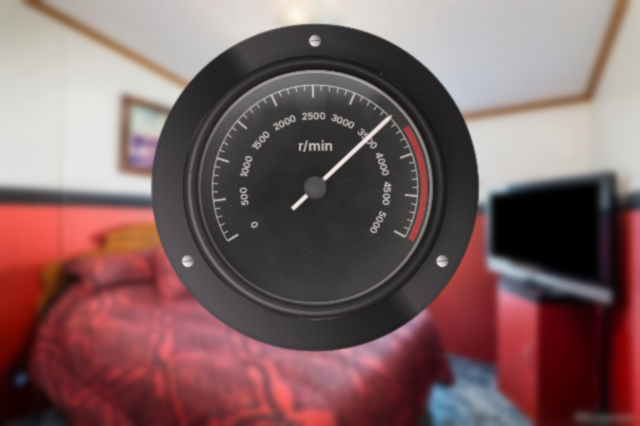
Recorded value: 3500 rpm
